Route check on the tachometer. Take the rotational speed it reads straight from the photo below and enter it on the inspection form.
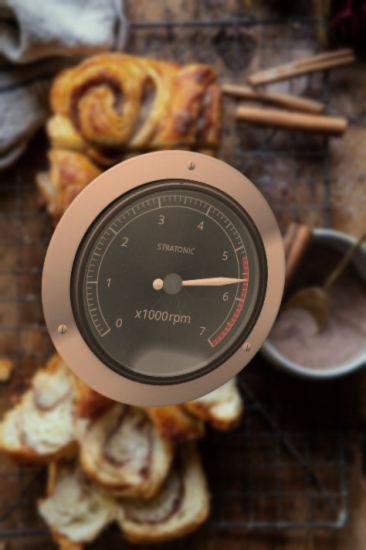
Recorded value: 5600 rpm
